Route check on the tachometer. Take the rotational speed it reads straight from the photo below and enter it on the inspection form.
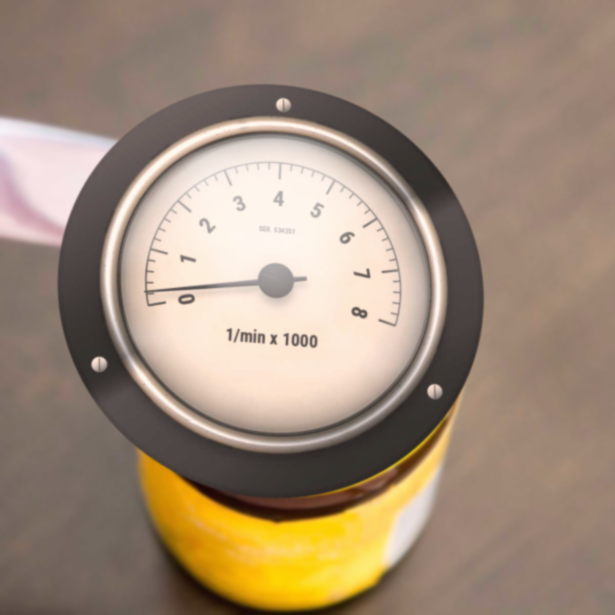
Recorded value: 200 rpm
